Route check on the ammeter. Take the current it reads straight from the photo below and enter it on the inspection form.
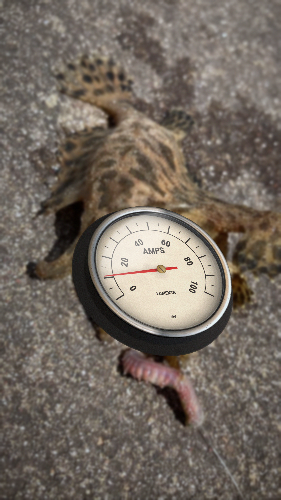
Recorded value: 10 A
